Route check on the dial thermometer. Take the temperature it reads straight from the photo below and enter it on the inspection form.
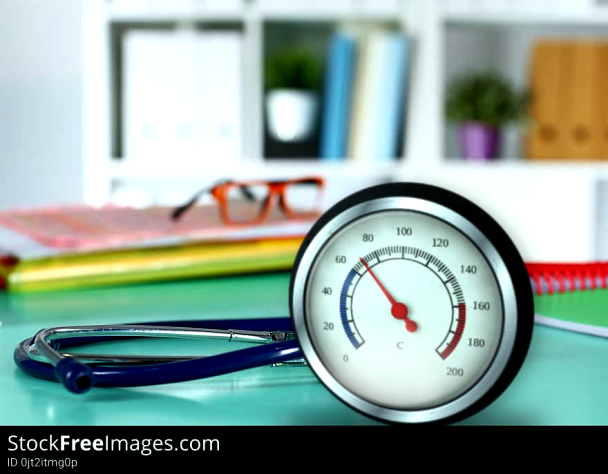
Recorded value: 70 °C
